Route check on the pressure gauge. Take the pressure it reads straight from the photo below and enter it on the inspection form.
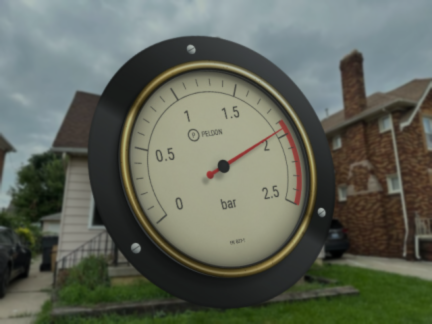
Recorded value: 1.95 bar
